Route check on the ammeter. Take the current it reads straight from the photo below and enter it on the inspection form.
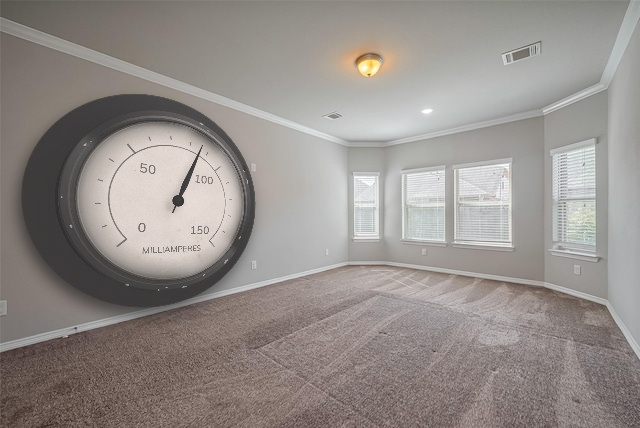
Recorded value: 85 mA
